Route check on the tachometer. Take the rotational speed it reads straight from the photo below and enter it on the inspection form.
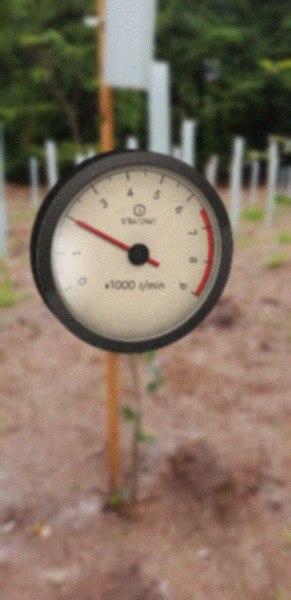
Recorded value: 2000 rpm
